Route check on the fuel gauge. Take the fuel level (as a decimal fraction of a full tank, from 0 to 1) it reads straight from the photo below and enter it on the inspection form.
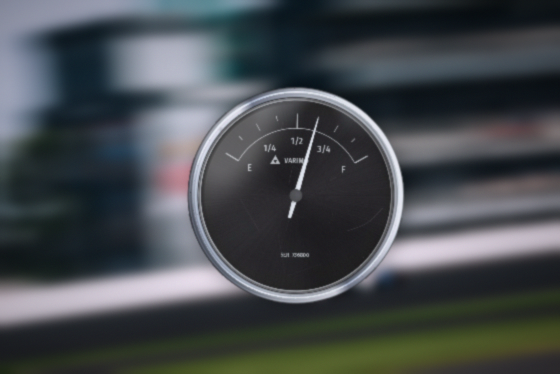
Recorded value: 0.625
